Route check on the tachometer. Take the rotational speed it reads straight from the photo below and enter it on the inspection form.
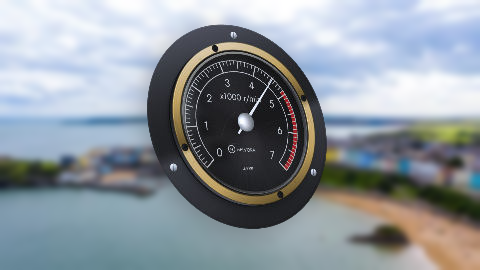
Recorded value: 4500 rpm
